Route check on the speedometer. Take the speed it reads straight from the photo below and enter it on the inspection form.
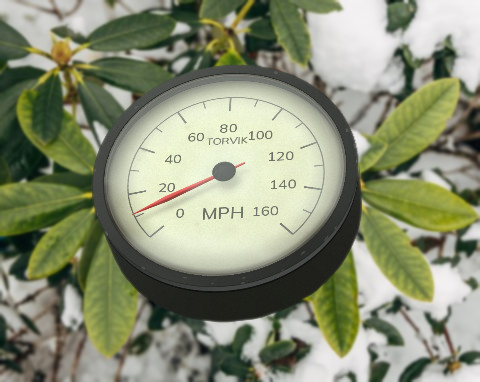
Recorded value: 10 mph
